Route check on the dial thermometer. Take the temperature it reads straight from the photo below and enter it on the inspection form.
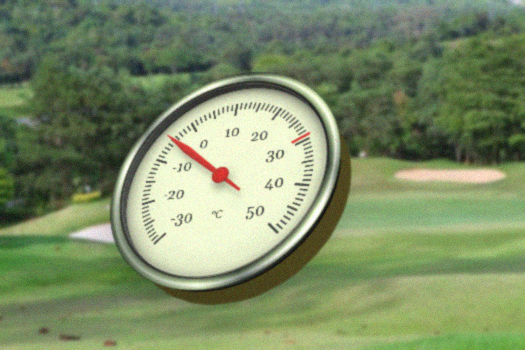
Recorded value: -5 °C
